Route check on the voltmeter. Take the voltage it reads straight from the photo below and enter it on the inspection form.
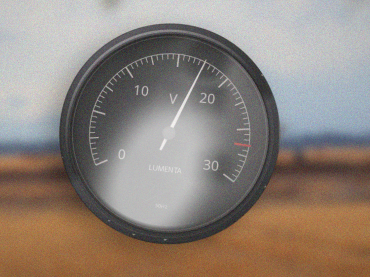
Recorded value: 17.5 V
